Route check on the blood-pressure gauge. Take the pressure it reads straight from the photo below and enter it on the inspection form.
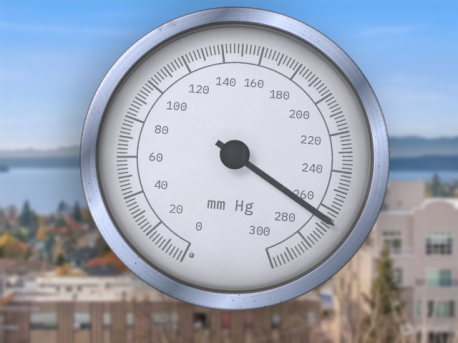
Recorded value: 266 mmHg
